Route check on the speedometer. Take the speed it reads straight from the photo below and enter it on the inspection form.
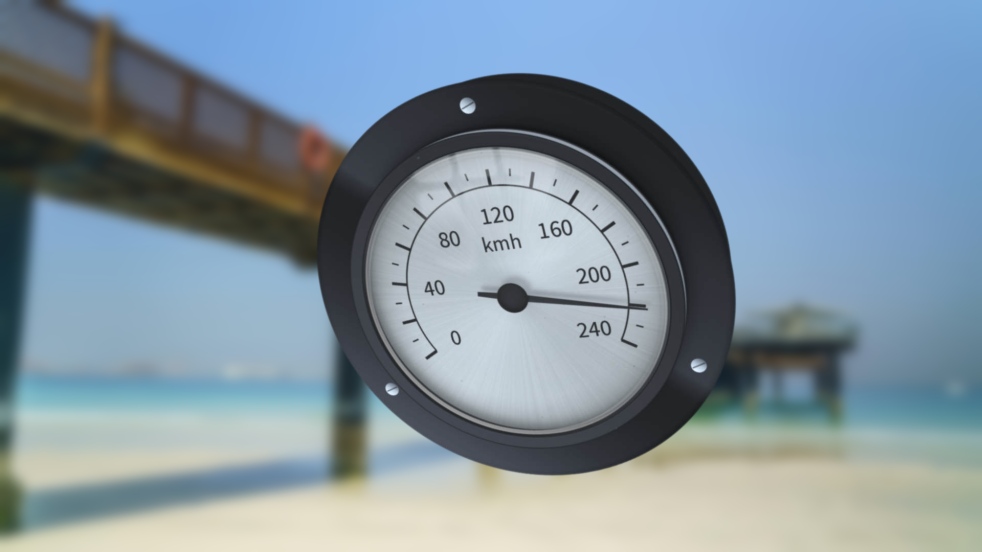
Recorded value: 220 km/h
